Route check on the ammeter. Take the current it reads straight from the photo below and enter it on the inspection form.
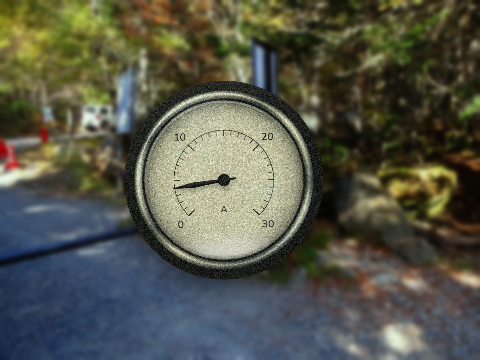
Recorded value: 4 A
